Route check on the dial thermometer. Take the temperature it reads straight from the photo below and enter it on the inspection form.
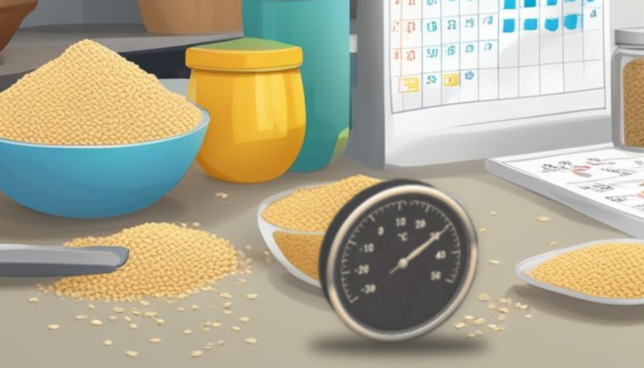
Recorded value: 30 °C
